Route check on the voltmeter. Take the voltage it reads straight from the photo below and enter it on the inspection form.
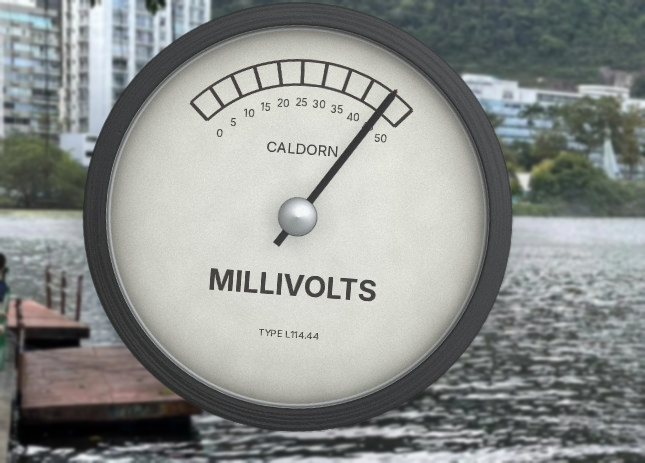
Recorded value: 45 mV
